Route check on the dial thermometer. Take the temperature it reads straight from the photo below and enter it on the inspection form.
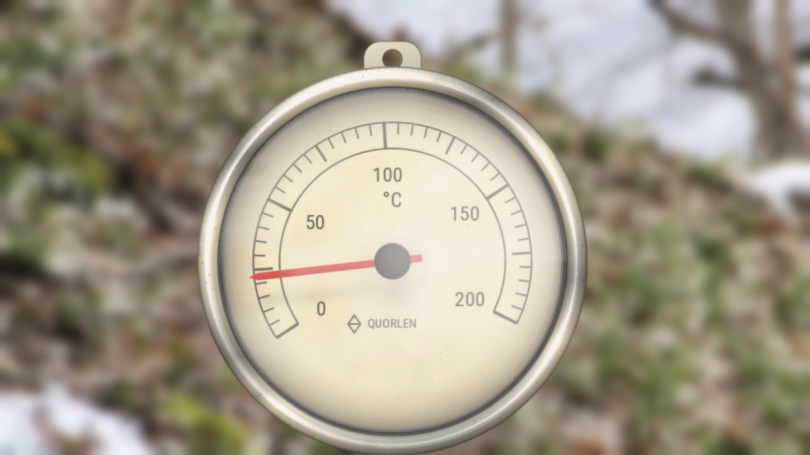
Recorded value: 22.5 °C
